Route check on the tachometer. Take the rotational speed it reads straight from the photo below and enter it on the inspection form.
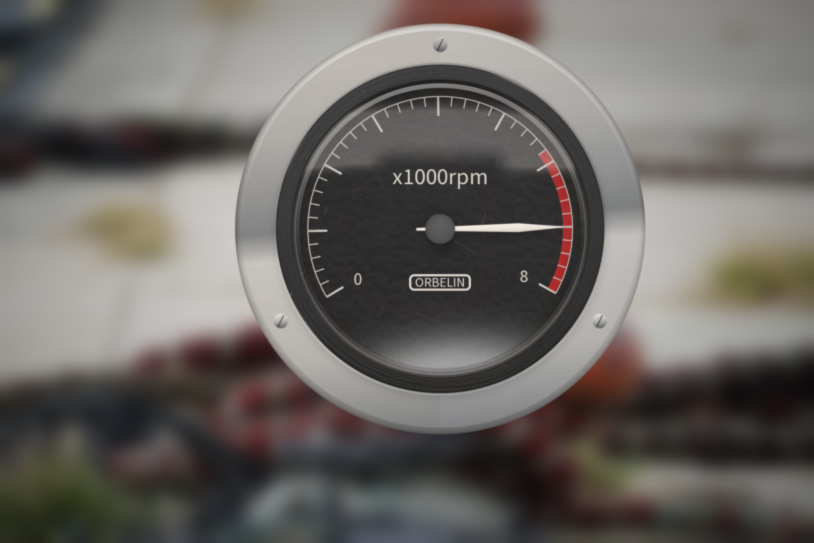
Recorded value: 7000 rpm
